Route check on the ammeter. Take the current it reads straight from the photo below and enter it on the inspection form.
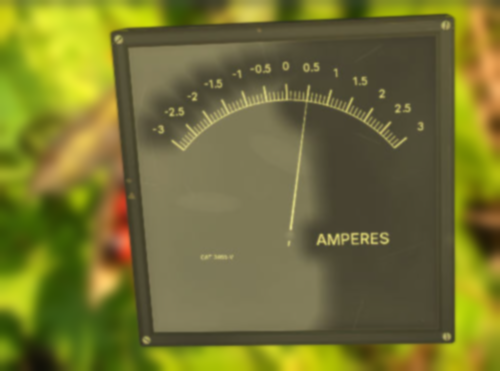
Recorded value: 0.5 A
